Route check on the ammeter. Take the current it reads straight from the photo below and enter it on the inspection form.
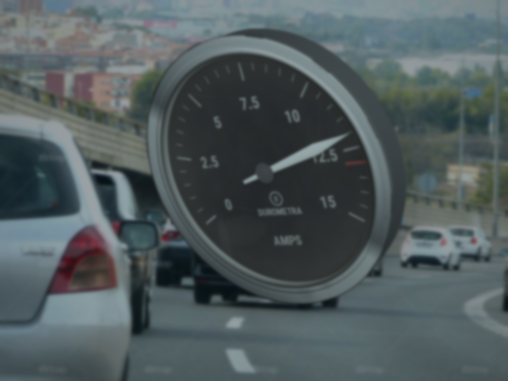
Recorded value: 12 A
